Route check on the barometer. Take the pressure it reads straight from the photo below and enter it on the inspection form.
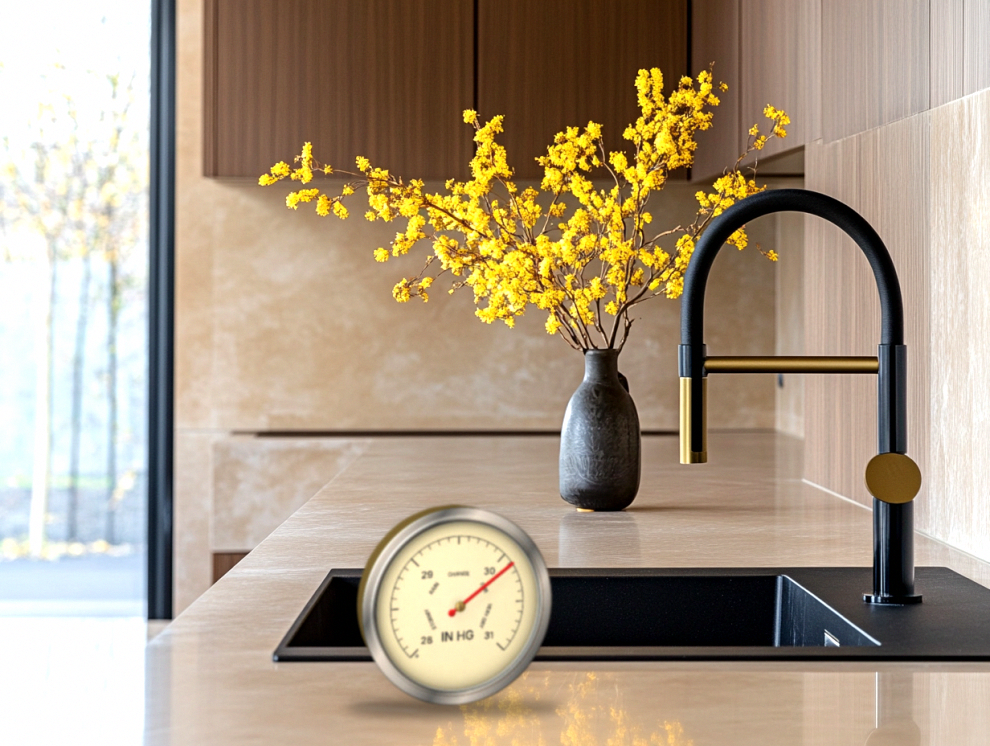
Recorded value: 30.1 inHg
